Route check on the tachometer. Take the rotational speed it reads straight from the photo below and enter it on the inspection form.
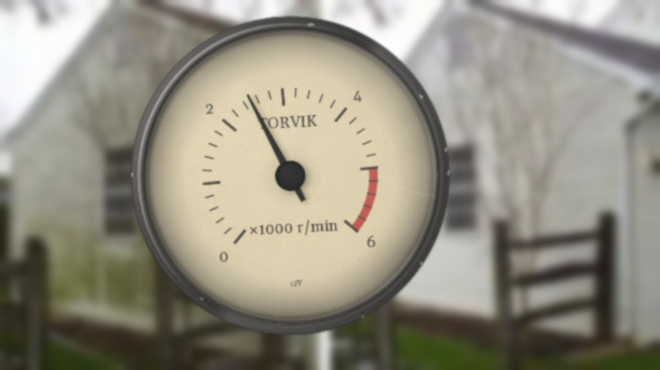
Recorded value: 2500 rpm
